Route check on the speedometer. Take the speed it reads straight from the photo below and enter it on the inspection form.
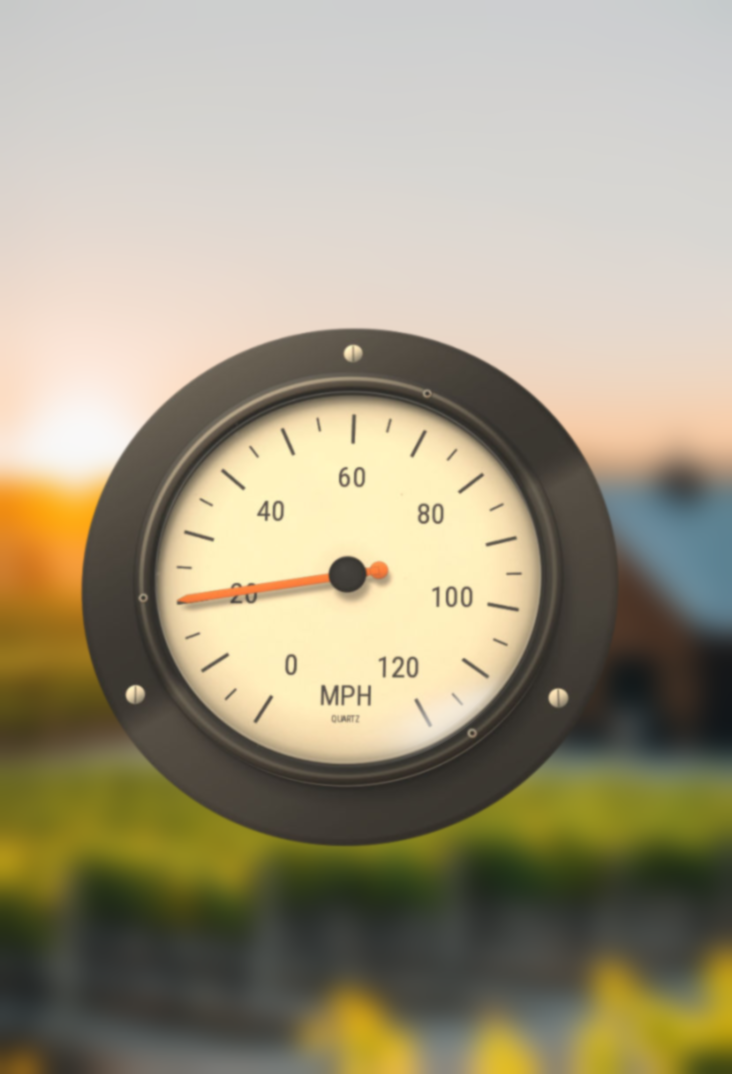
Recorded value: 20 mph
